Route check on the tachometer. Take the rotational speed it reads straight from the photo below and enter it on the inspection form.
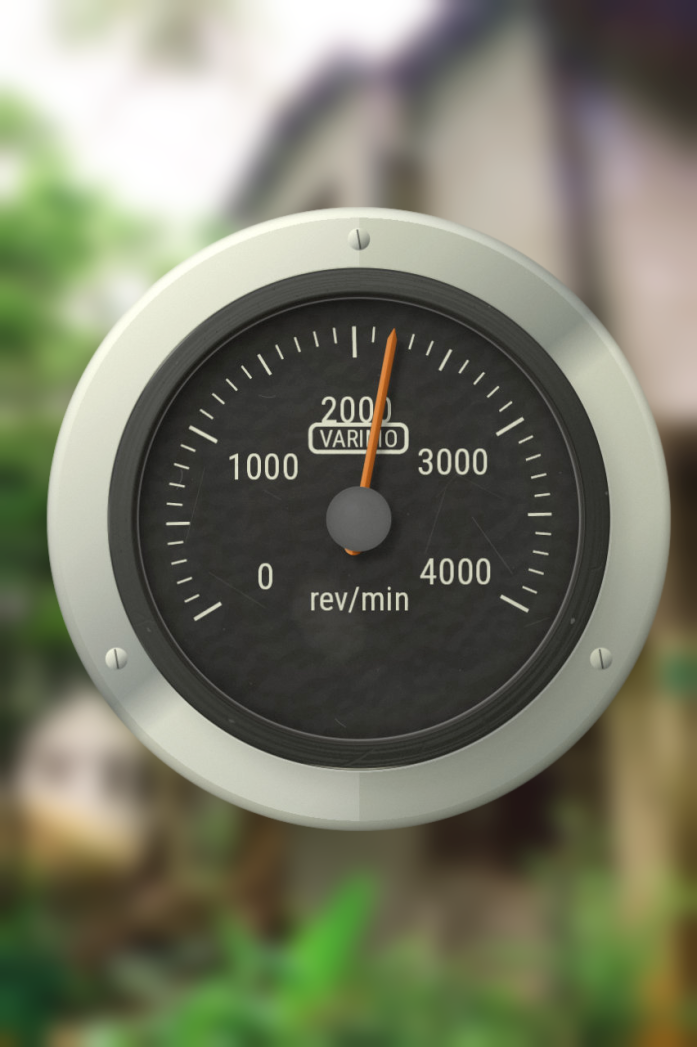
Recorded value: 2200 rpm
